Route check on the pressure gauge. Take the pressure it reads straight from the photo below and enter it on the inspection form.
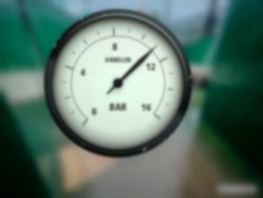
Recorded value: 11 bar
